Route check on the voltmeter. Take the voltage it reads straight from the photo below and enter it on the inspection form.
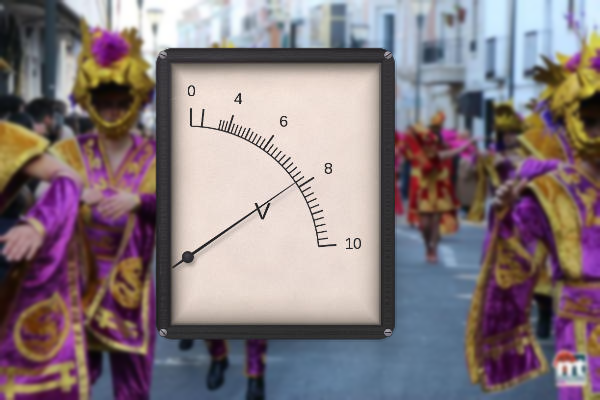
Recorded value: 7.8 V
